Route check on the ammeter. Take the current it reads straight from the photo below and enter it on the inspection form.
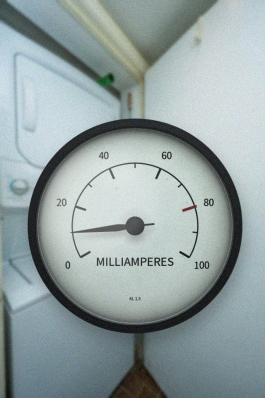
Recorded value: 10 mA
